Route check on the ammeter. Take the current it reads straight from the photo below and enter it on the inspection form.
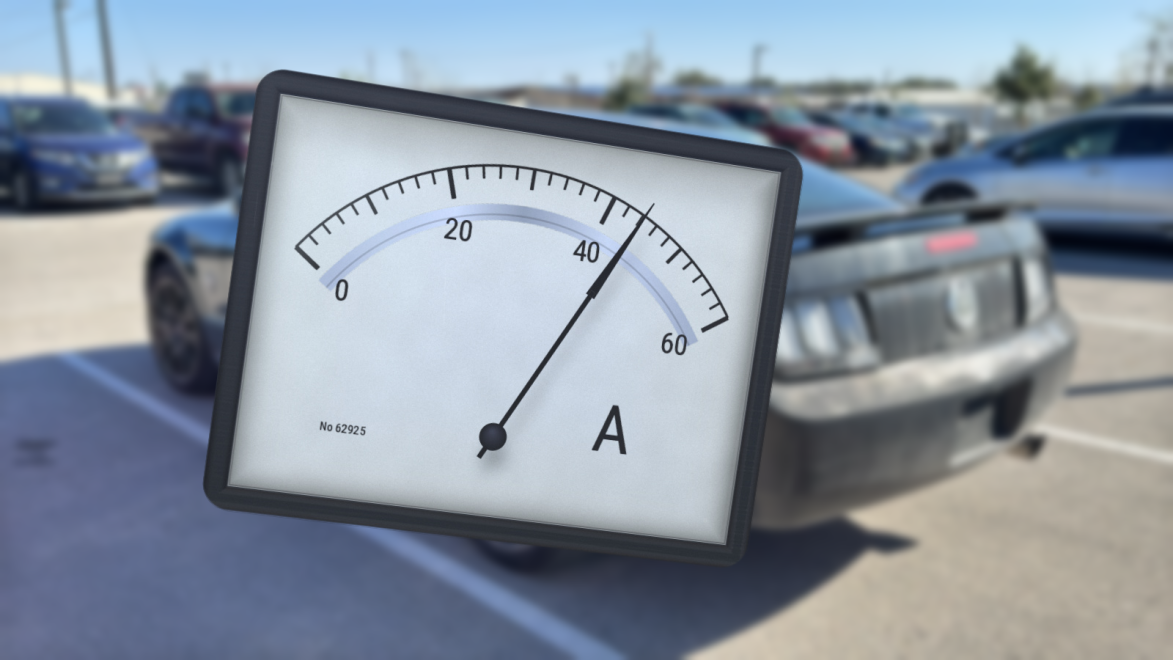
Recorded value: 44 A
